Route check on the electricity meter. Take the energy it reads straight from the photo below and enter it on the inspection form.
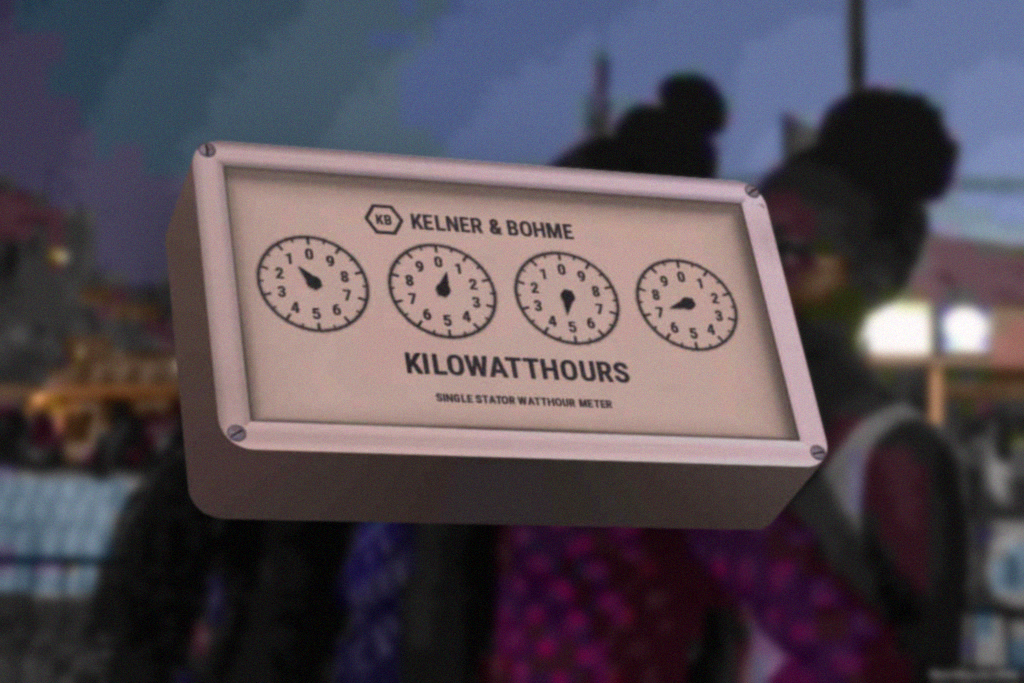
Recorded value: 1047 kWh
